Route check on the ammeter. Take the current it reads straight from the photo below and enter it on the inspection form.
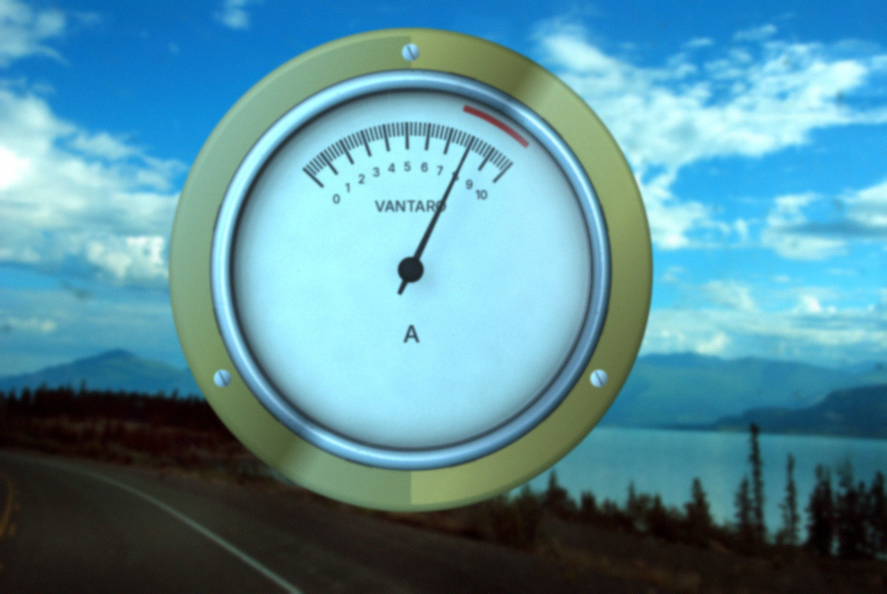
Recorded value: 8 A
